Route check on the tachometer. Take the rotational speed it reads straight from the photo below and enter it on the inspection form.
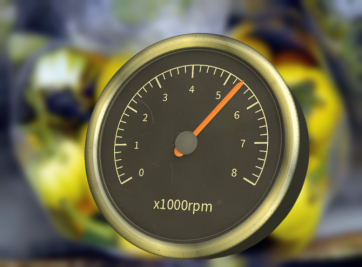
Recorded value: 5400 rpm
